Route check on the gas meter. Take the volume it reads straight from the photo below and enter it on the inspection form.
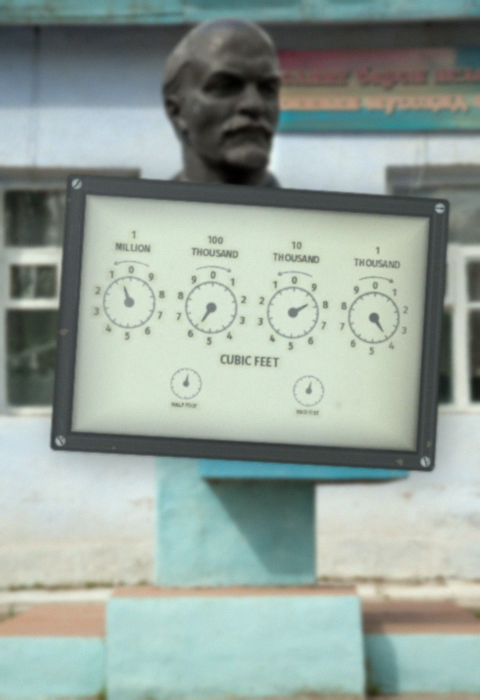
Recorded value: 58400 ft³
